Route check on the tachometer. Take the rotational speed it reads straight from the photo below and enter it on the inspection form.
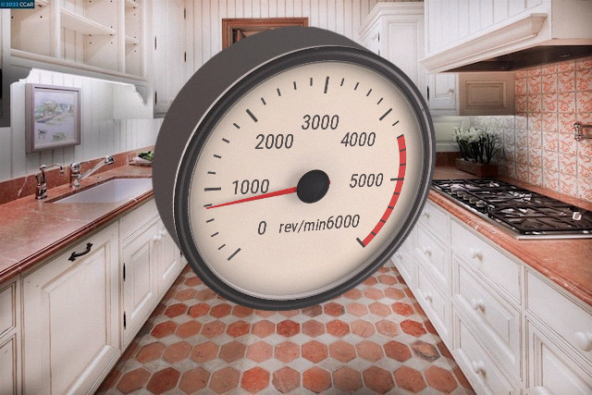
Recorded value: 800 rpm
